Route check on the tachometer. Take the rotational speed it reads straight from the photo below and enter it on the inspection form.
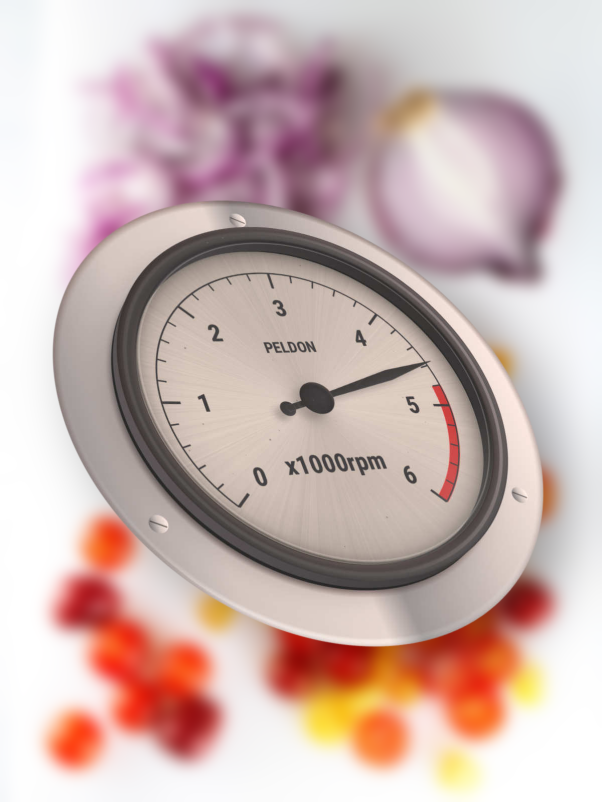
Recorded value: 4600 rpm
